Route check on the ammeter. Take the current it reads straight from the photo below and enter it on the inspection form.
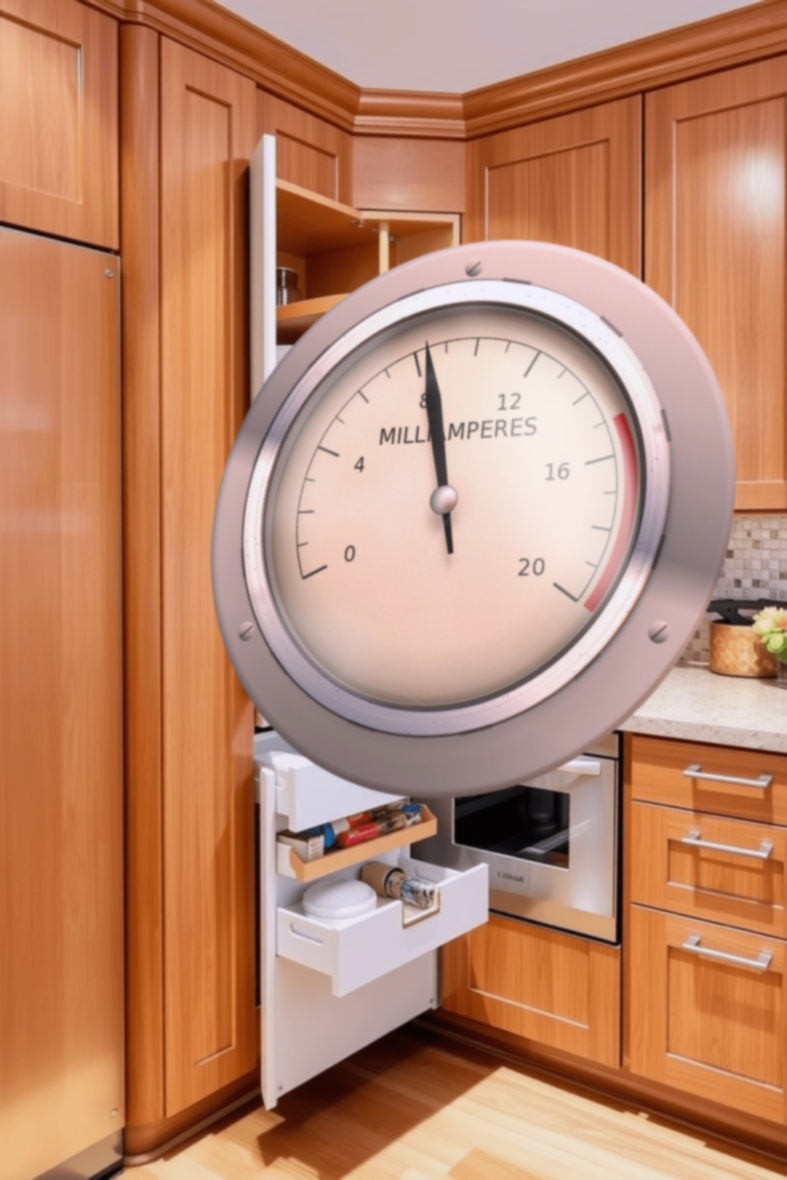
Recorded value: 8.5 mA
